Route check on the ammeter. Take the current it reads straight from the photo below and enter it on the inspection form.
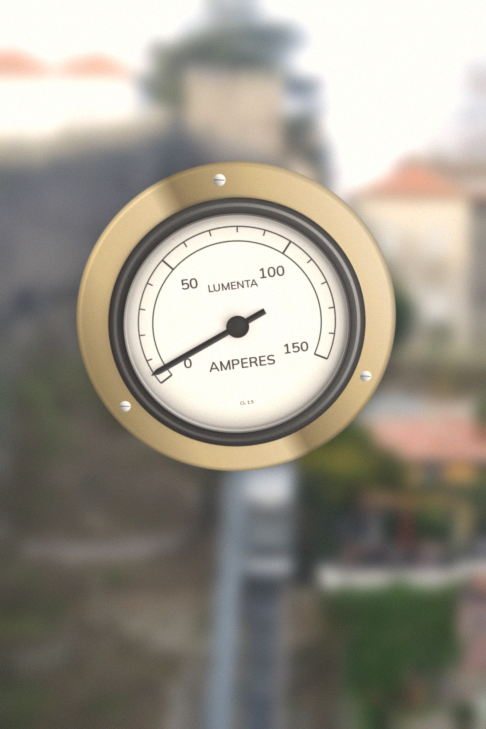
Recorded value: 5 A
